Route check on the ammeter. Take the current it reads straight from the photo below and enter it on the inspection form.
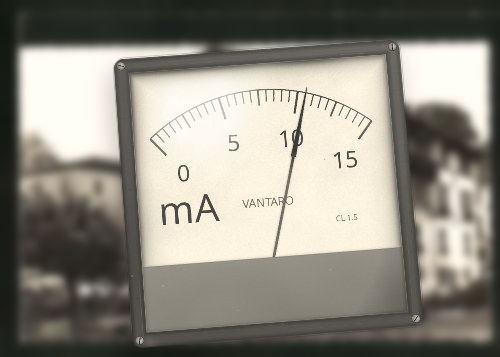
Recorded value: 10.5 mA
